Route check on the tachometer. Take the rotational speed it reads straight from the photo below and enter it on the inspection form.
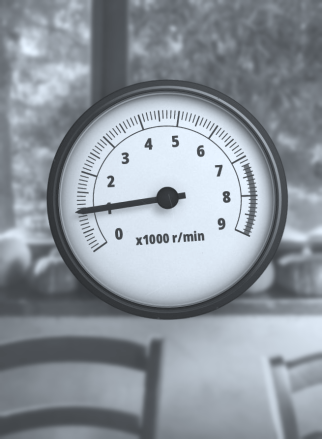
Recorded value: 1000 rpm
